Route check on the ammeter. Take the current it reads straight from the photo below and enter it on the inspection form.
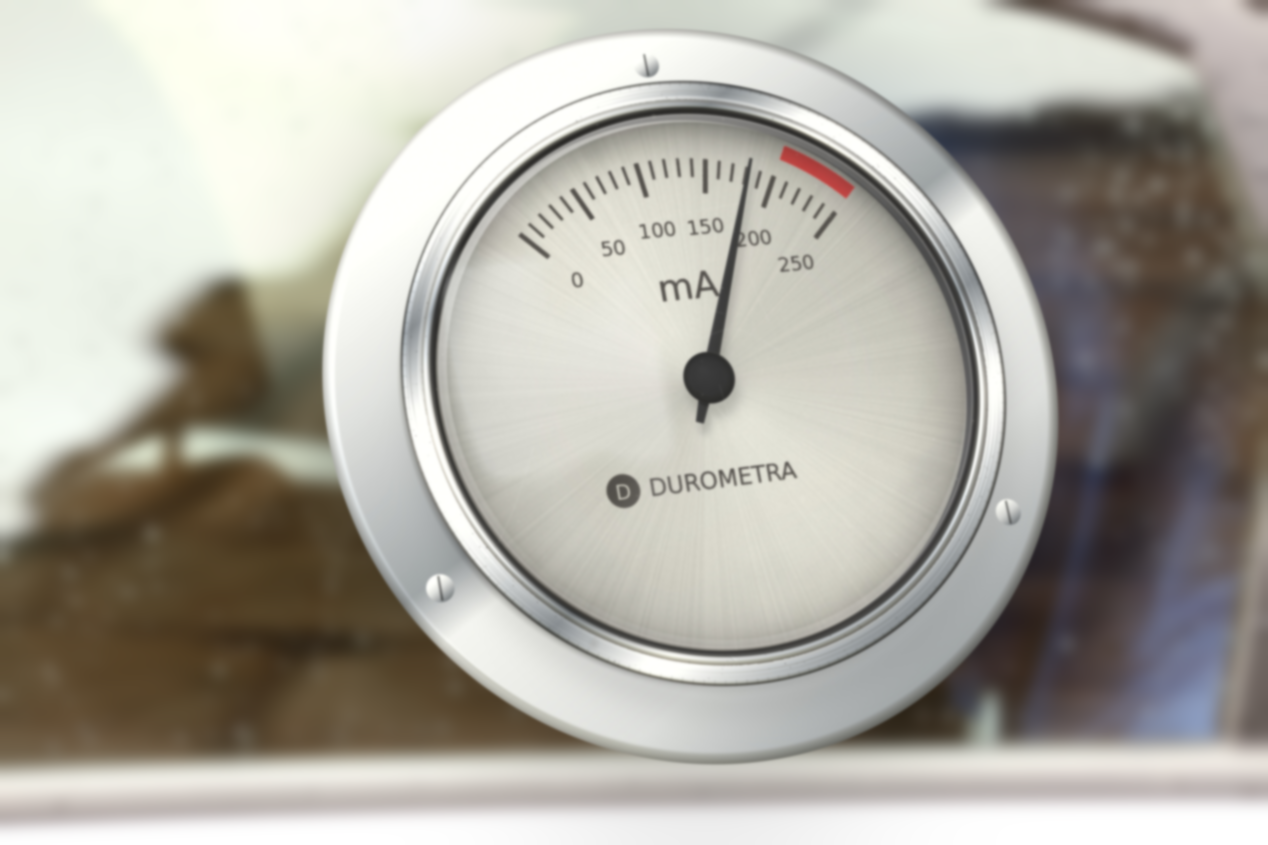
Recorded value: 180 mA
